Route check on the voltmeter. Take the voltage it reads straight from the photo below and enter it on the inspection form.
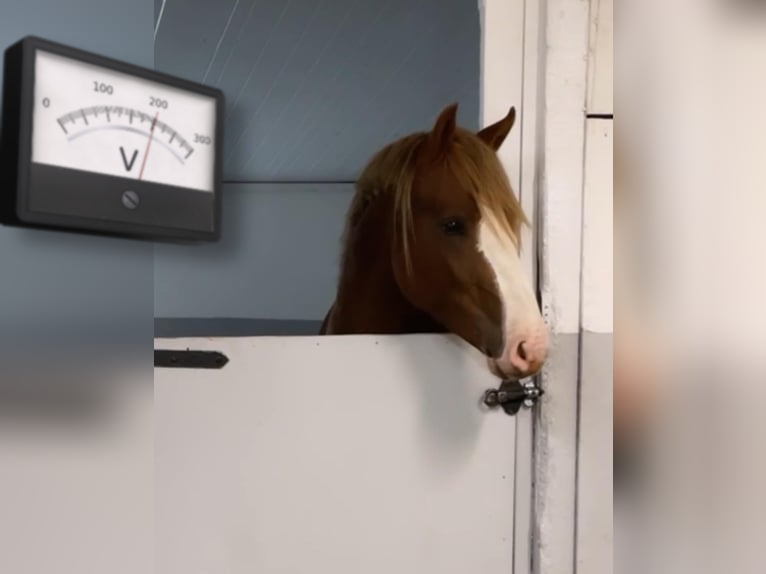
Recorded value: 200 V
